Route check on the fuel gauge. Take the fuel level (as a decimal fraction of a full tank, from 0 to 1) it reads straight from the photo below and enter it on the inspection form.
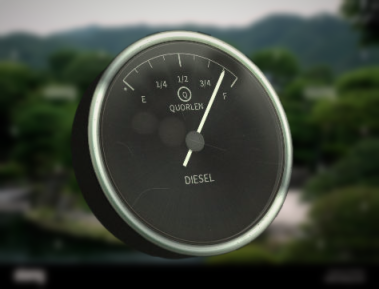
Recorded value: 0.875
